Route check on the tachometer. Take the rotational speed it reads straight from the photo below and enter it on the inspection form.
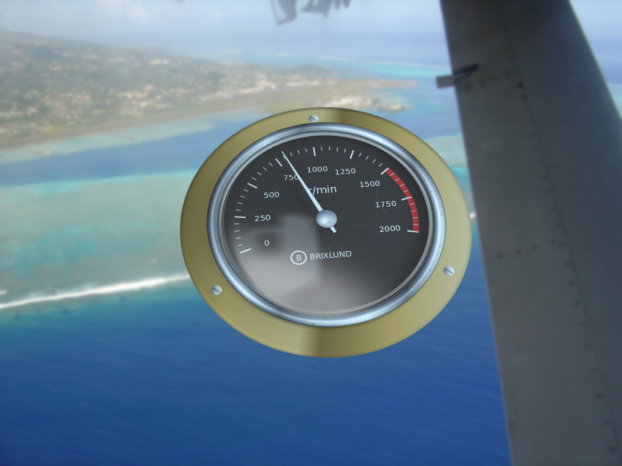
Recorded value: 800 rpm
